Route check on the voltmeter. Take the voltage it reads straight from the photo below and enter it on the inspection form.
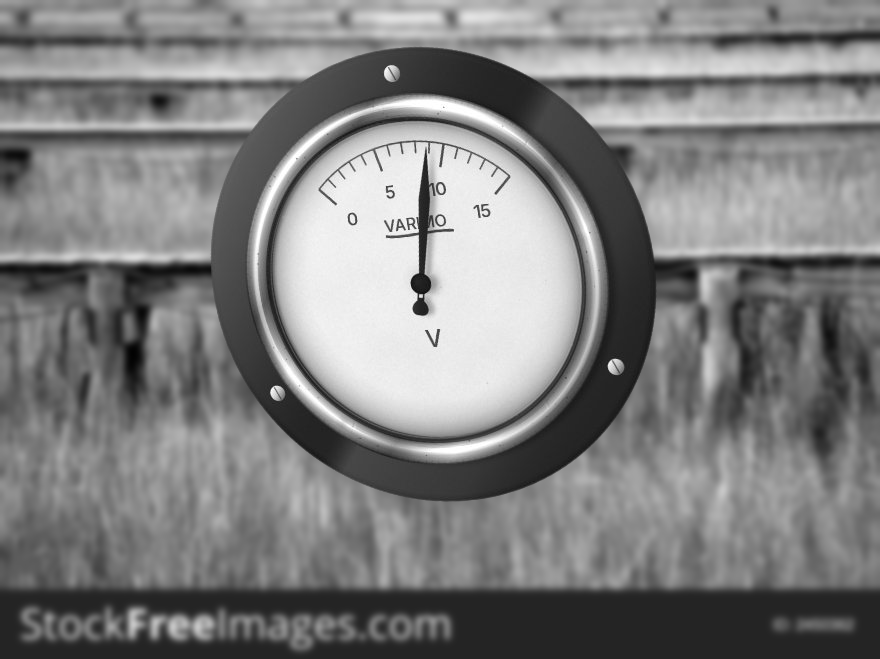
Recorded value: 9 V
